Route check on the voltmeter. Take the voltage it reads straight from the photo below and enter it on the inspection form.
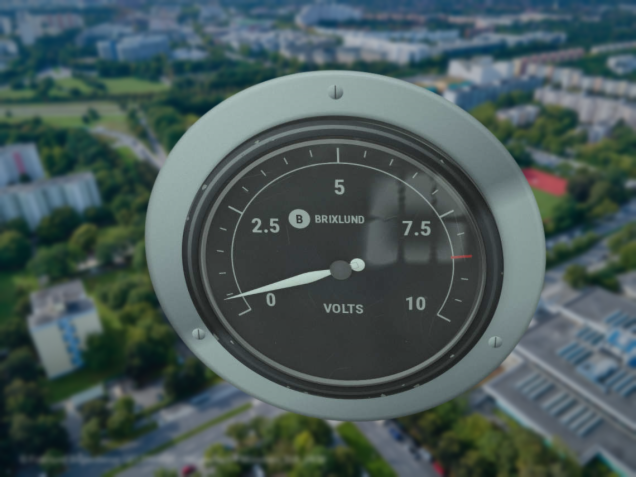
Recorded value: 0.5 V
